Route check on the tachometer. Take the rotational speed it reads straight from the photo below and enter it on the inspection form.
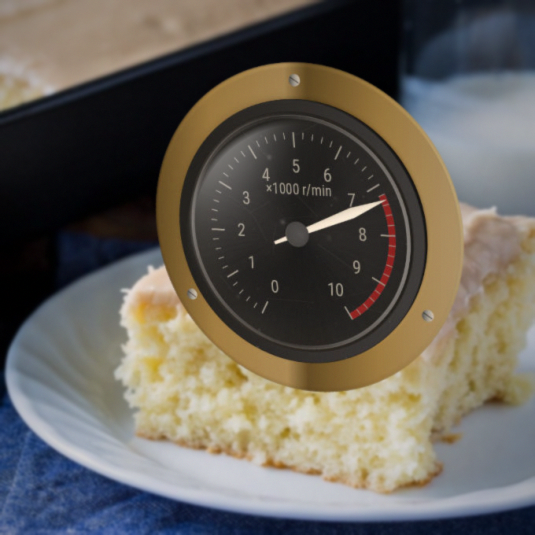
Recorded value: 7300 rpm
